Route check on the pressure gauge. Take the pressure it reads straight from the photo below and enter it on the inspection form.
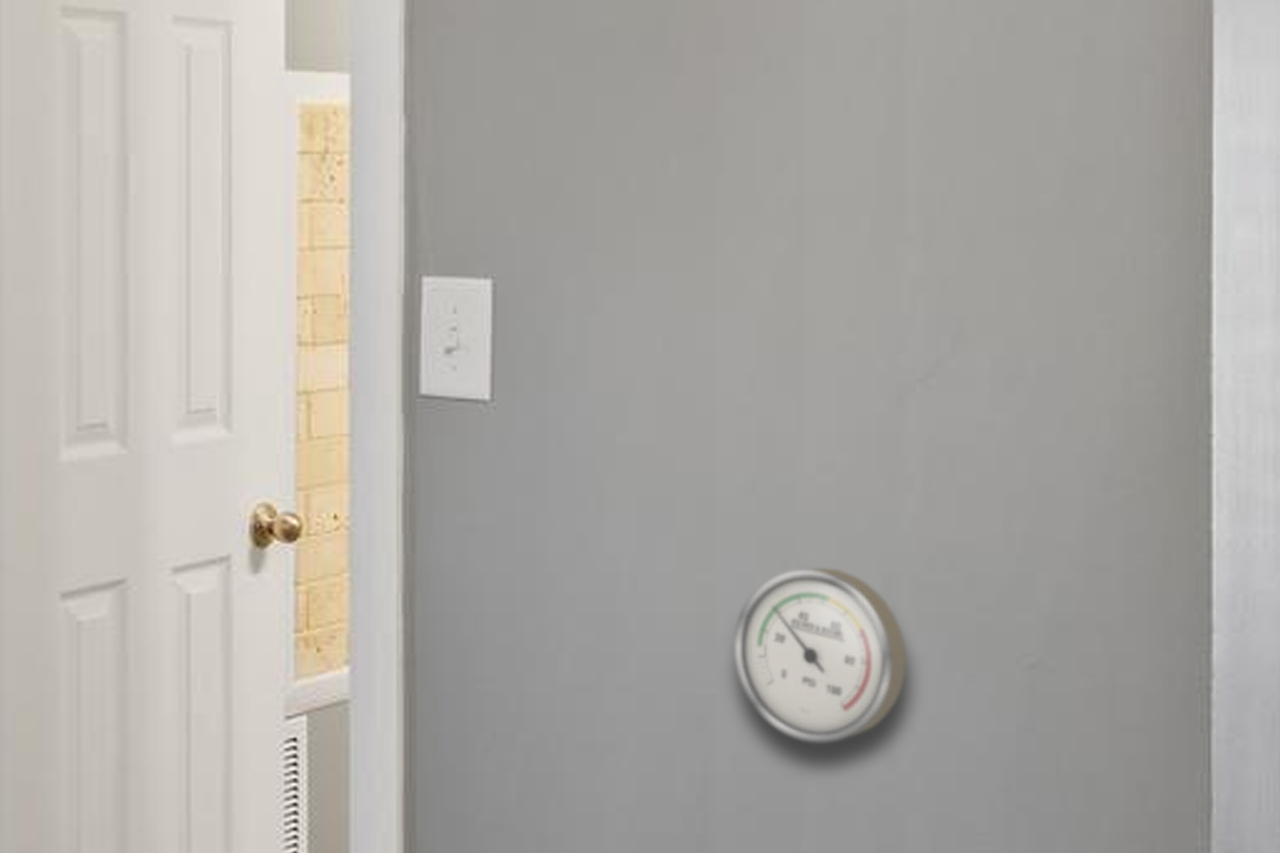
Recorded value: 30 psi
